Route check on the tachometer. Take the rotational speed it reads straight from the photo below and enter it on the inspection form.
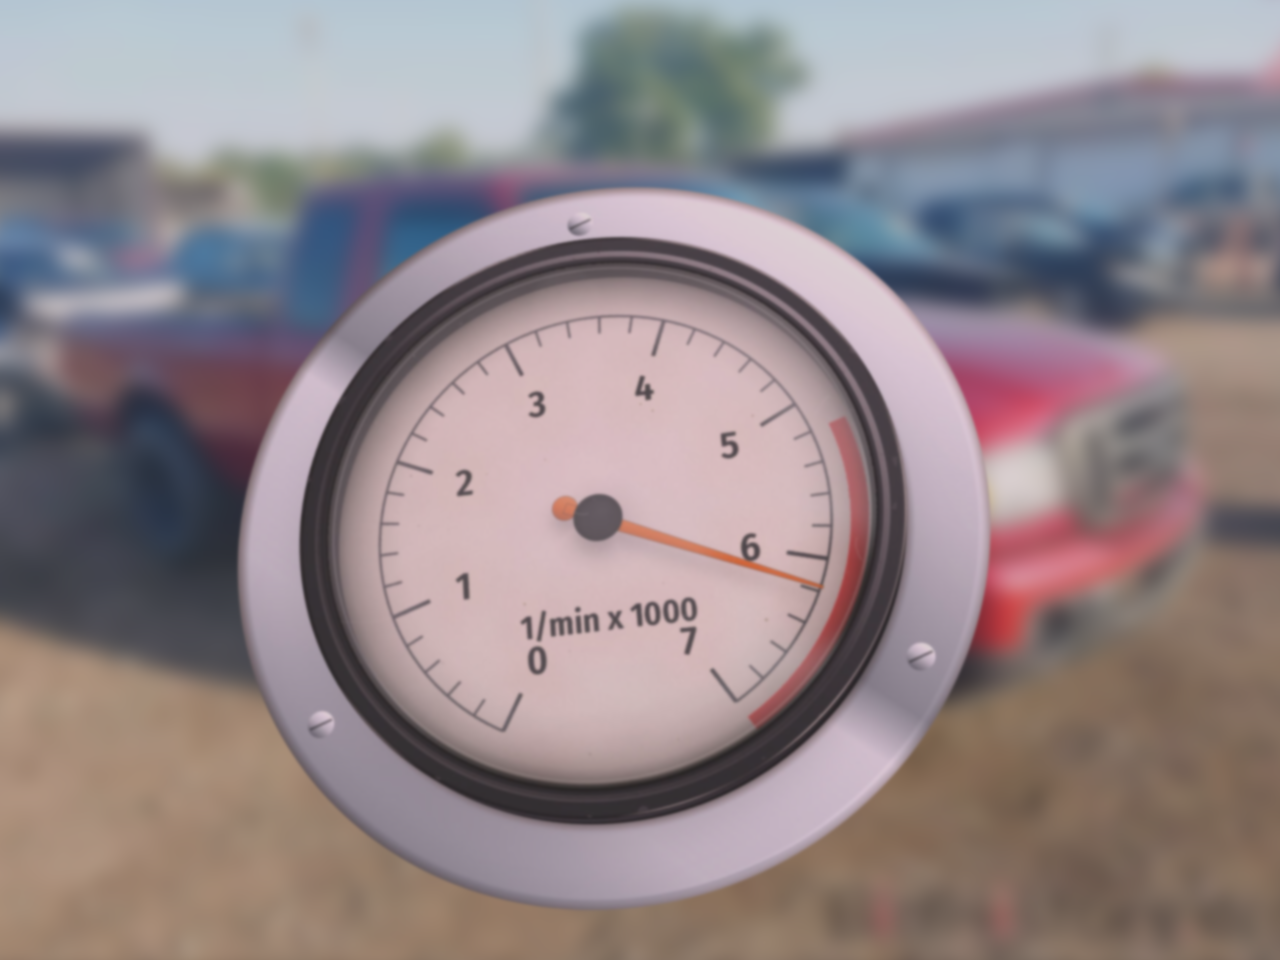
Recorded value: 6200 rpm
